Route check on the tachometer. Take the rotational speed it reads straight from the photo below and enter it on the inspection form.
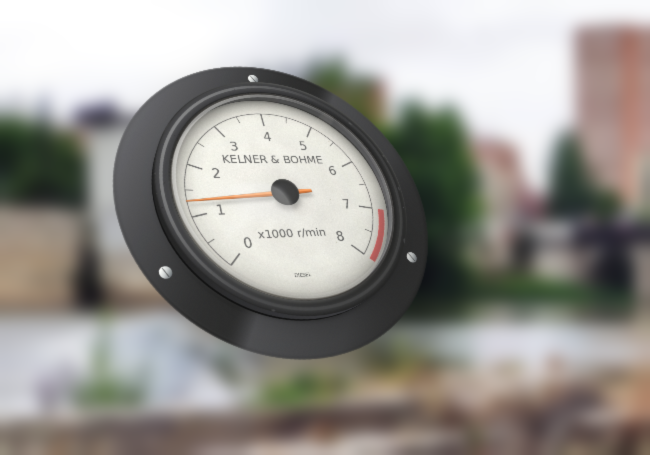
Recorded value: 1250 rpm
